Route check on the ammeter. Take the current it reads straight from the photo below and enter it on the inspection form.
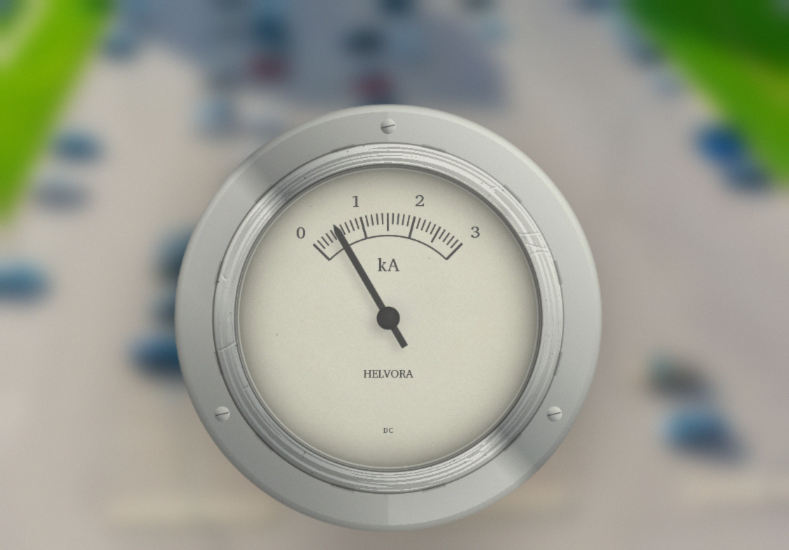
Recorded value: 0.5 kA
